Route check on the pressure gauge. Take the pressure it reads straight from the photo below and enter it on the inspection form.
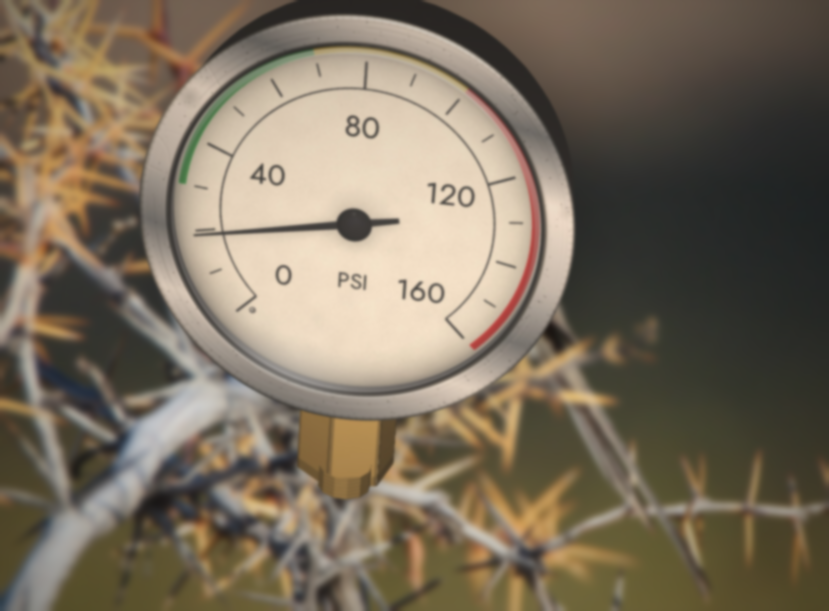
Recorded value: 20 psi
